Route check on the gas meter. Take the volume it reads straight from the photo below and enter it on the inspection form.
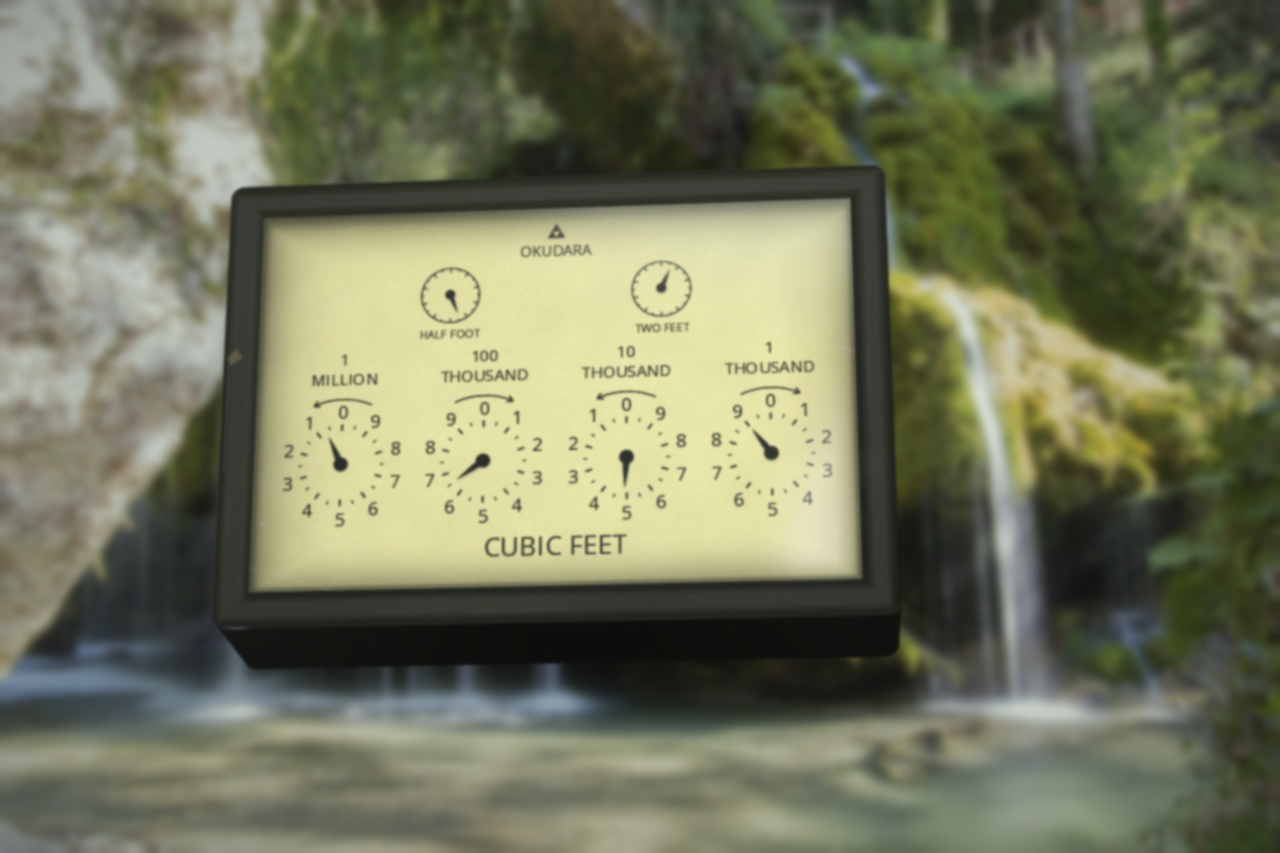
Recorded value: 64900 ft³
